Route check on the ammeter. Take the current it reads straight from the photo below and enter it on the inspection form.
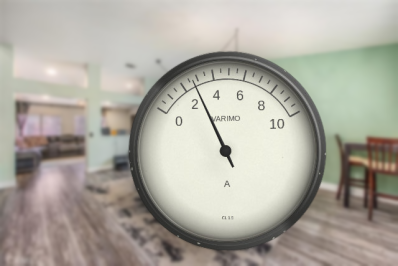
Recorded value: 2.75 A
